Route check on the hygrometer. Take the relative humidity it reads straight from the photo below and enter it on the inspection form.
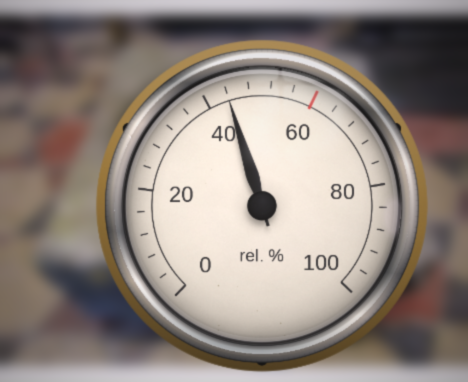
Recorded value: 44 %
